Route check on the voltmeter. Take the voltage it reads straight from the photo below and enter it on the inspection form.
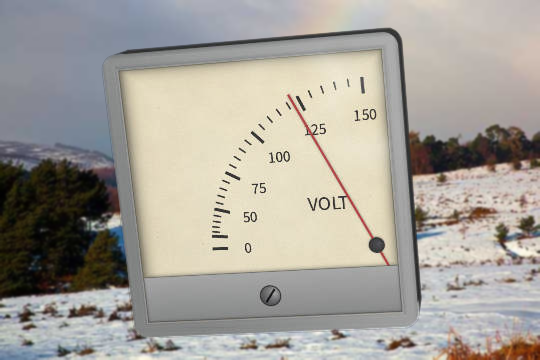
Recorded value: 122.5 V
